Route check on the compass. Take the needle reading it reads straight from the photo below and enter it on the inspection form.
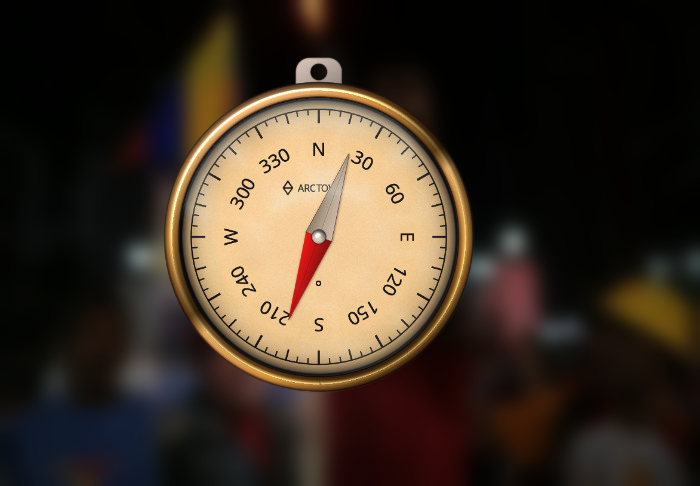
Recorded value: 200 °
